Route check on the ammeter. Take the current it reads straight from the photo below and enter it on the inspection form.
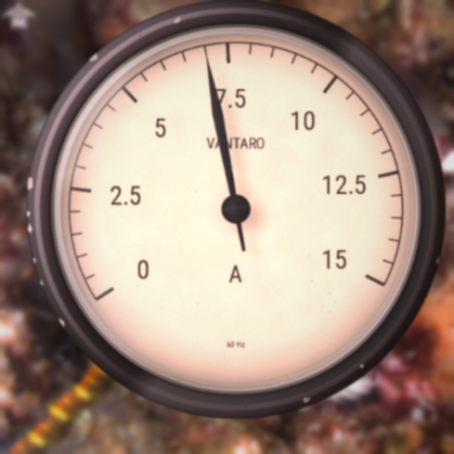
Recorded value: 7 A
